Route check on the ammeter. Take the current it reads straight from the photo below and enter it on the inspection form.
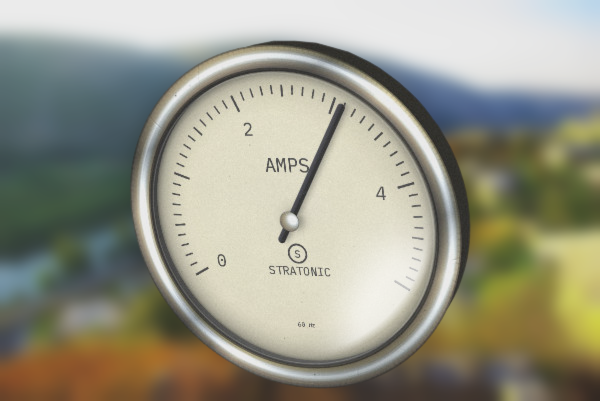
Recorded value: 3.1 A
